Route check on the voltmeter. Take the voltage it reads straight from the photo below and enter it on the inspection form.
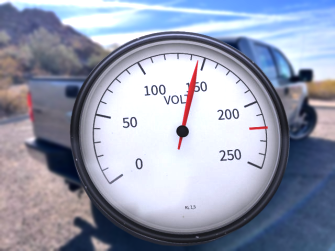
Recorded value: 145 V
